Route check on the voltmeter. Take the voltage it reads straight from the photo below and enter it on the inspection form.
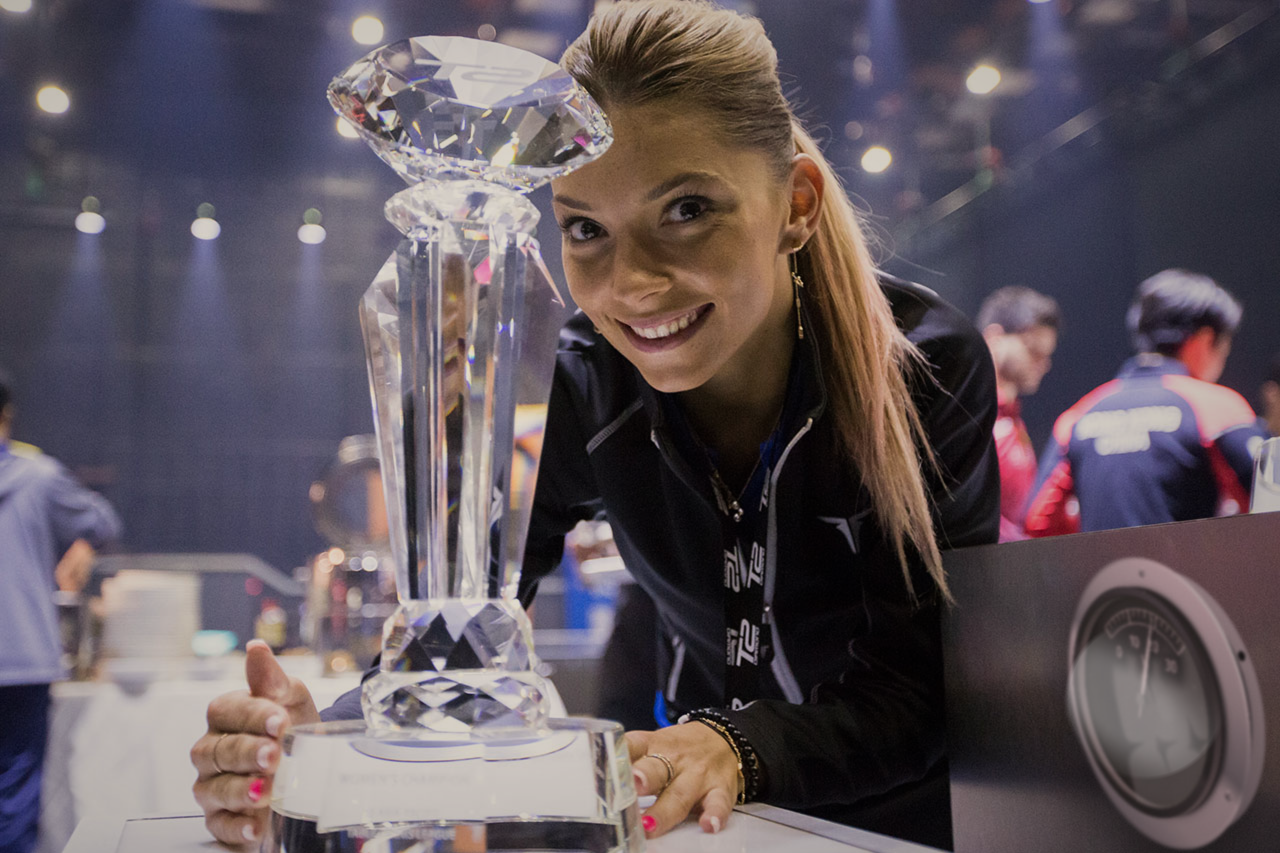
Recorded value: 20 V
